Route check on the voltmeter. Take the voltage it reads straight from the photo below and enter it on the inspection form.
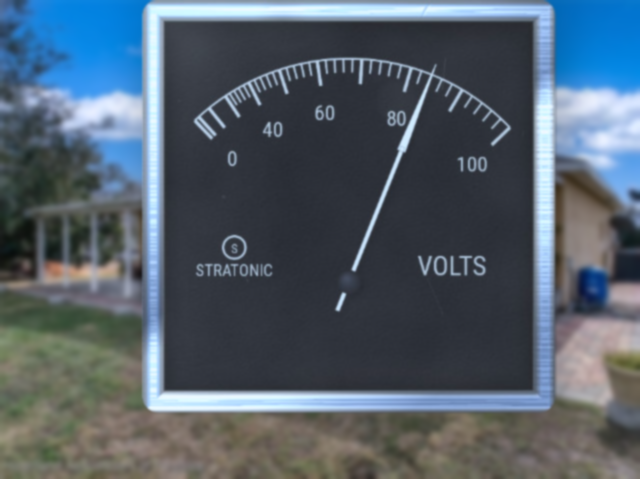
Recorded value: 84 V
